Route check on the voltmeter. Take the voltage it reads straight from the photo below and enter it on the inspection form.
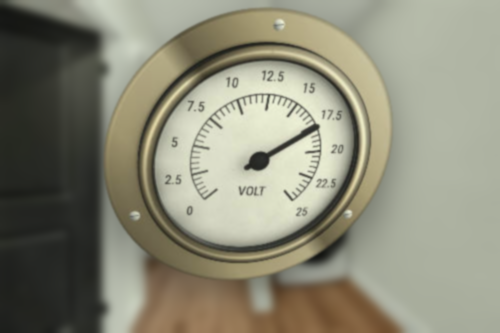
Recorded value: 17.5 V
